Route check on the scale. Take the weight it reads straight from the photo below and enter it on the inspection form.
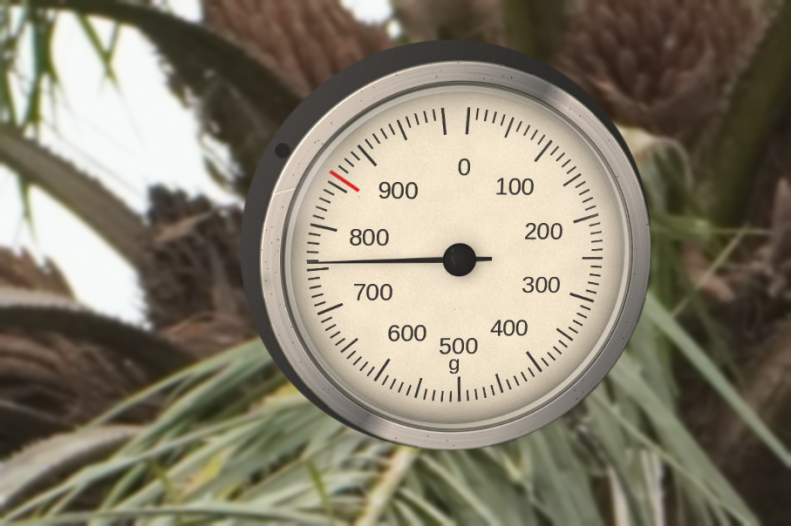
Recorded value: 760 g
